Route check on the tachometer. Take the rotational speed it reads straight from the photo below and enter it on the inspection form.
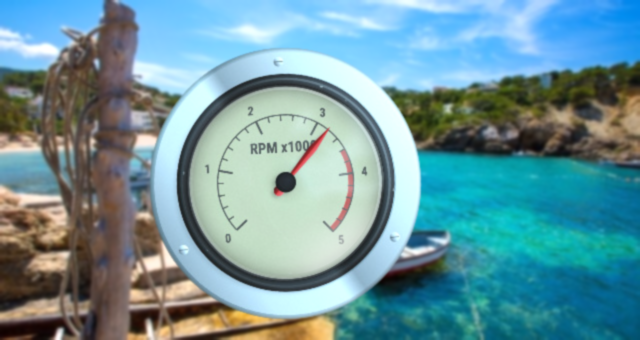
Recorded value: 3200 rpm
